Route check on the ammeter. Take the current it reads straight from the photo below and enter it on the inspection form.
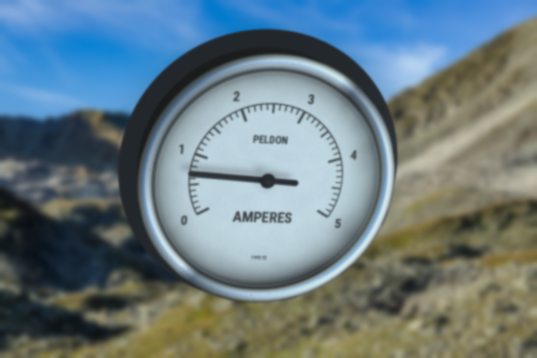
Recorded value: 0.7 A
